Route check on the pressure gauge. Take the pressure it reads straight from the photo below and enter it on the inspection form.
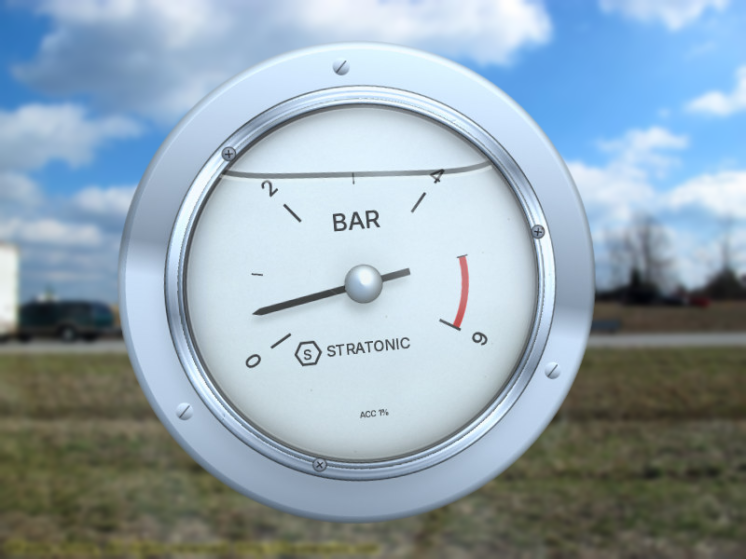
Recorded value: 0.5 bar
